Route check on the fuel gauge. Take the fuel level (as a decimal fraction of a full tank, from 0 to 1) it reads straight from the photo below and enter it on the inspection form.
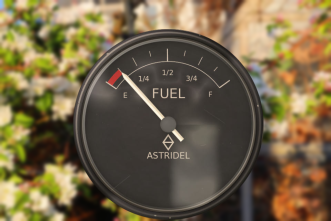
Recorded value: 0.125
